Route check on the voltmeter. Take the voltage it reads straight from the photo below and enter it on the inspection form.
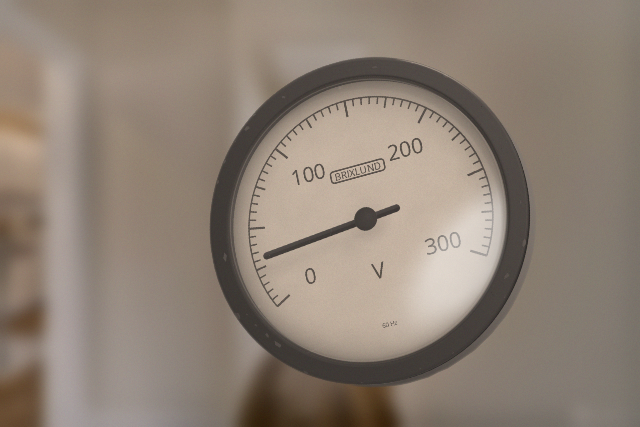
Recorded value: 30 V
